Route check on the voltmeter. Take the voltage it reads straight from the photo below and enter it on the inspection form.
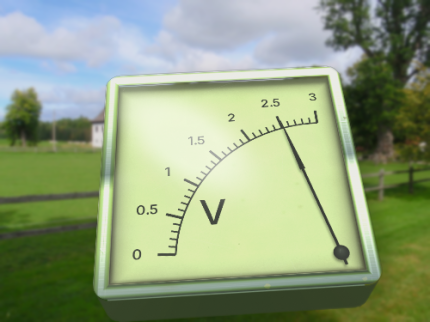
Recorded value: 2.5 V
